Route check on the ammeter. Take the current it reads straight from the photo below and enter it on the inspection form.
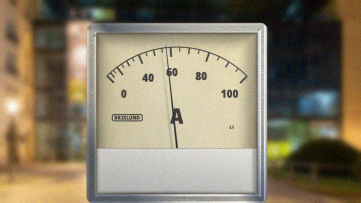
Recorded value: 57.5 A
